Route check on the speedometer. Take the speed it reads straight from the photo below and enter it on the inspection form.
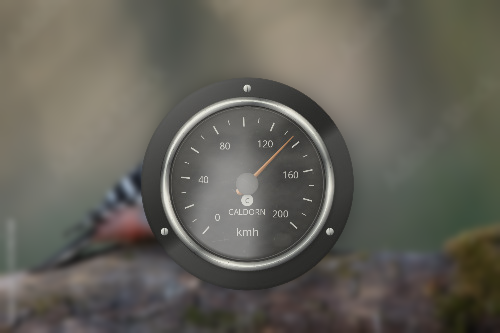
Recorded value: 135 km/h
